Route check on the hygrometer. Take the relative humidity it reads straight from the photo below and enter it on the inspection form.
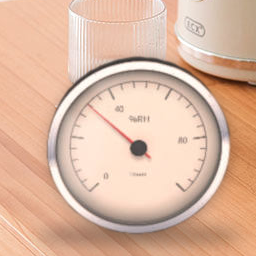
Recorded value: 32 %
